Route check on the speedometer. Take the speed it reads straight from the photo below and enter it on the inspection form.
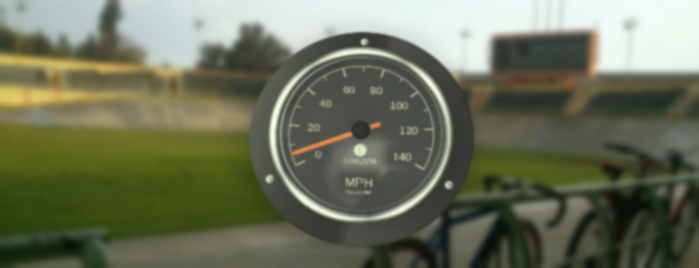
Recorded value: 5 mph
